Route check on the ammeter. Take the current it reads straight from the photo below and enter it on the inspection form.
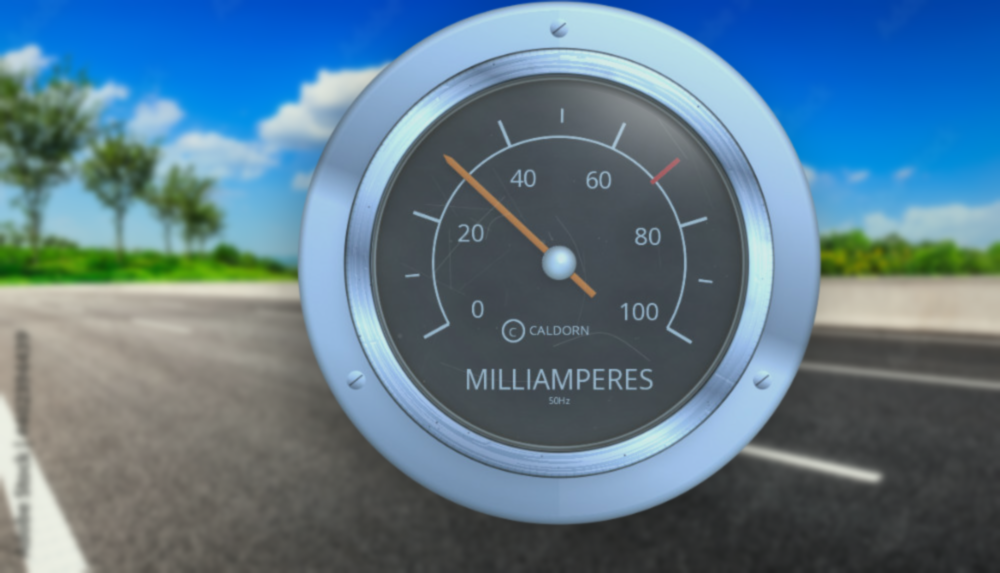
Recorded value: 30 mA
